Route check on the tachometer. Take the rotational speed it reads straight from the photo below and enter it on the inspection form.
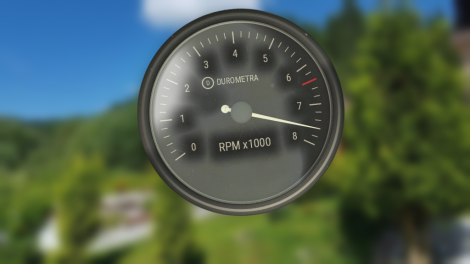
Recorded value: 7600 rpm
